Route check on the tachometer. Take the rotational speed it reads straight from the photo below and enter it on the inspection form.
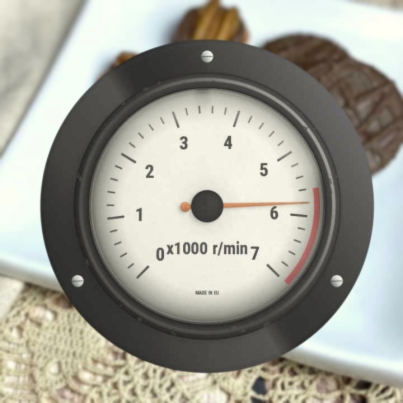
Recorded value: 5800 rpm
